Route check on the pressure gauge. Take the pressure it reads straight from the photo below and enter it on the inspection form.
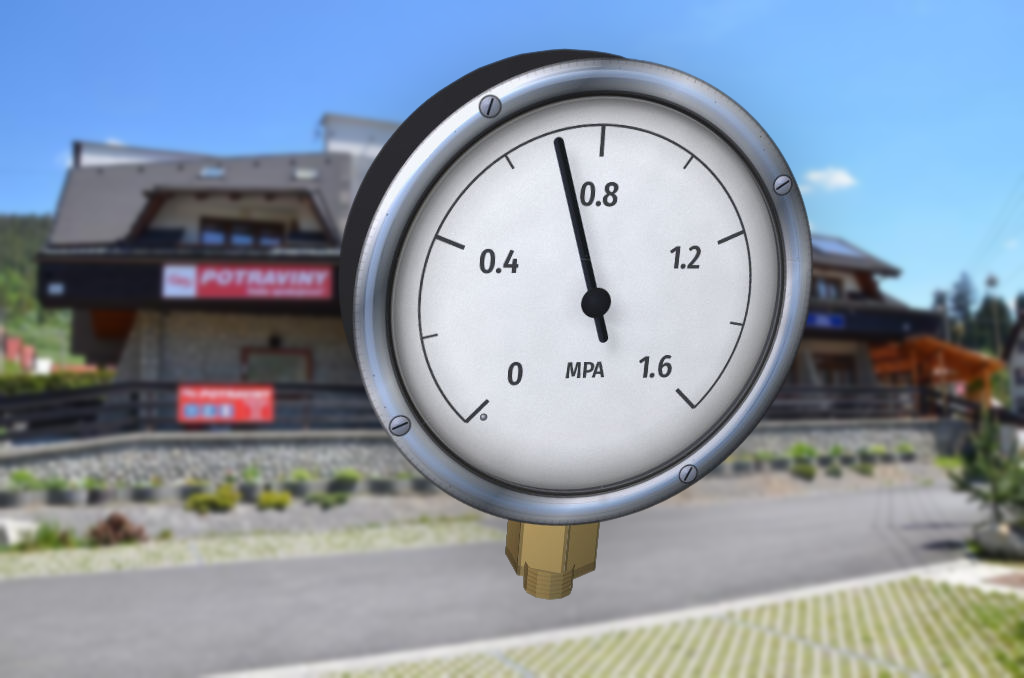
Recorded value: 0.7 MPa
